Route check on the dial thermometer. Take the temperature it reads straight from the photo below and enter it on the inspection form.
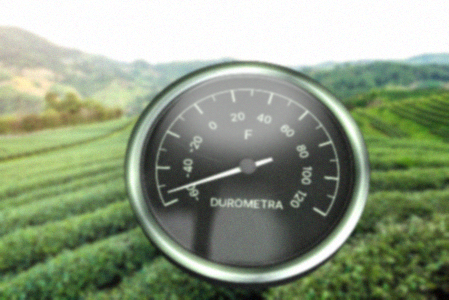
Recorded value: -55 °F
